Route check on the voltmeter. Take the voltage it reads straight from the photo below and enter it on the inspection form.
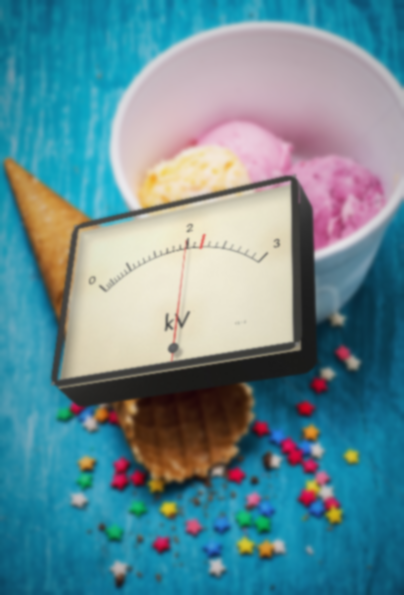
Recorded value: 2 kV
